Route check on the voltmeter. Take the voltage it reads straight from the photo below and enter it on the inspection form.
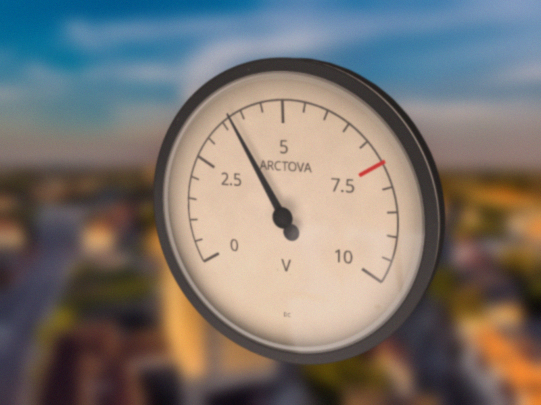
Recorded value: 3.75 V
